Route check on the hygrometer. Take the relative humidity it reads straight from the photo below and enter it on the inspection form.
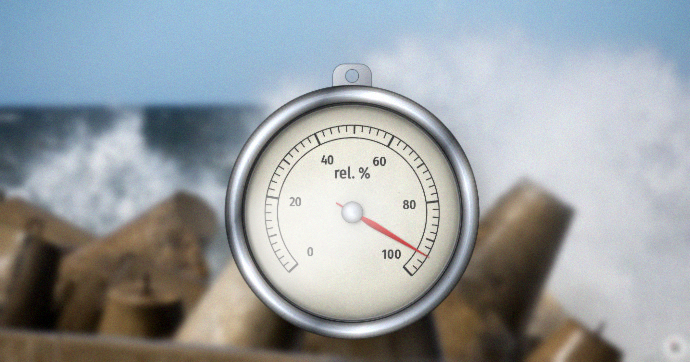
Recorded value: 94 %
